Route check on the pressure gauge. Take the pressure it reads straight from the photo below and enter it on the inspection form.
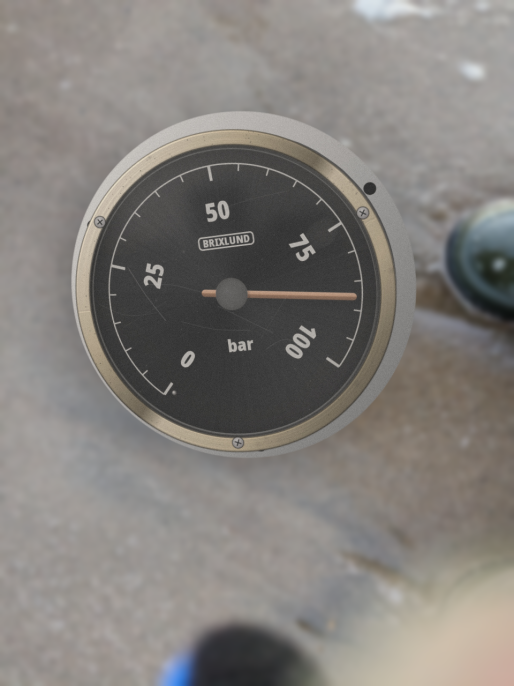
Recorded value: 87.5 bar
